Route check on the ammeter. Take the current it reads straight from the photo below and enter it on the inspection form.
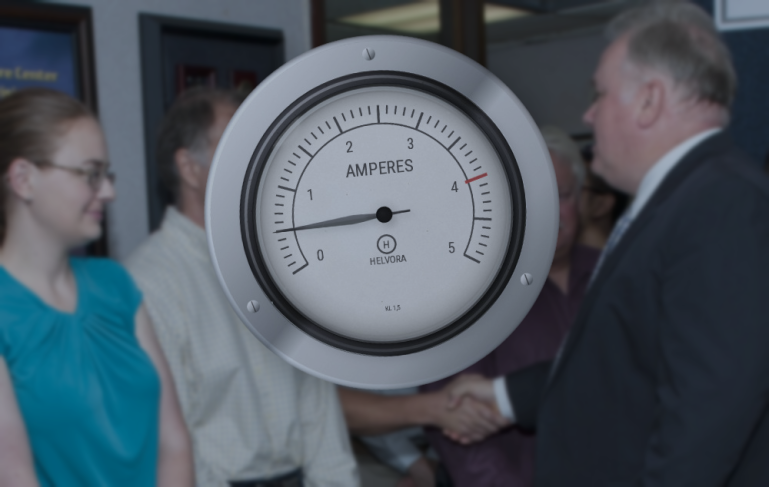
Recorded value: 0.5 A
